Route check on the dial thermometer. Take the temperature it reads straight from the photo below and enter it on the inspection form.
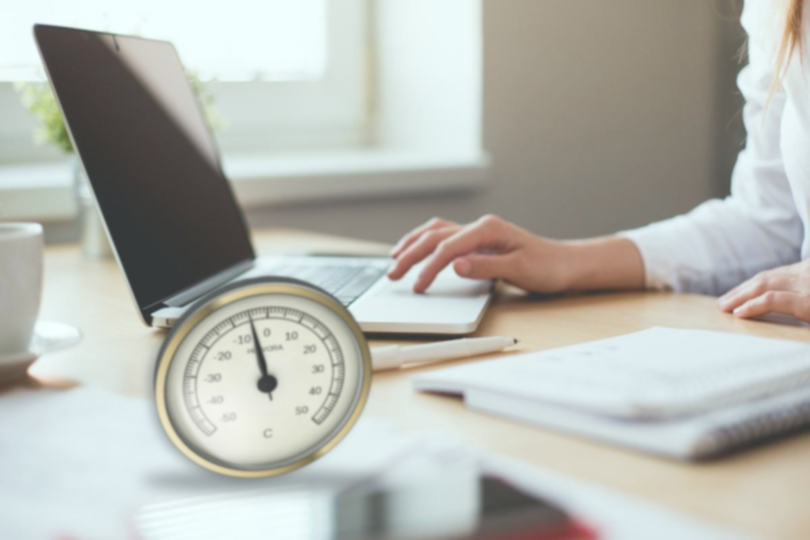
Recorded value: -5 °C
